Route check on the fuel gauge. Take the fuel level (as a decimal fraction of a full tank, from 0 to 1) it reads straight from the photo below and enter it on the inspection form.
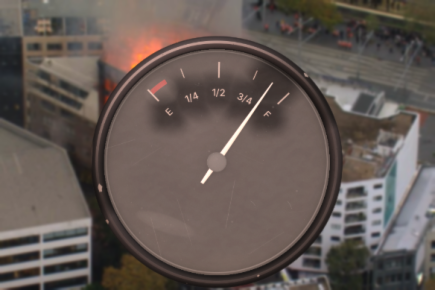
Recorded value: 0.875
